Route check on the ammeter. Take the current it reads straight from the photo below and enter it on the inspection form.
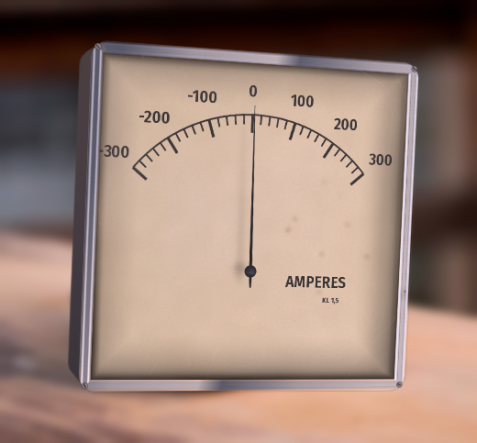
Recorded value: 0 A
